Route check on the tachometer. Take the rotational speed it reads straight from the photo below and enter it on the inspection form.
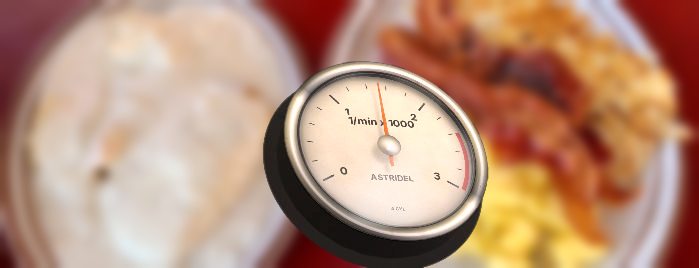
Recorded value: 1500 rpm
